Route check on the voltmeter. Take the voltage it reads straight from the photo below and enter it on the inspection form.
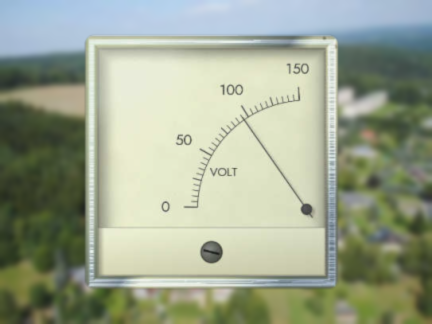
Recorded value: 95 V
